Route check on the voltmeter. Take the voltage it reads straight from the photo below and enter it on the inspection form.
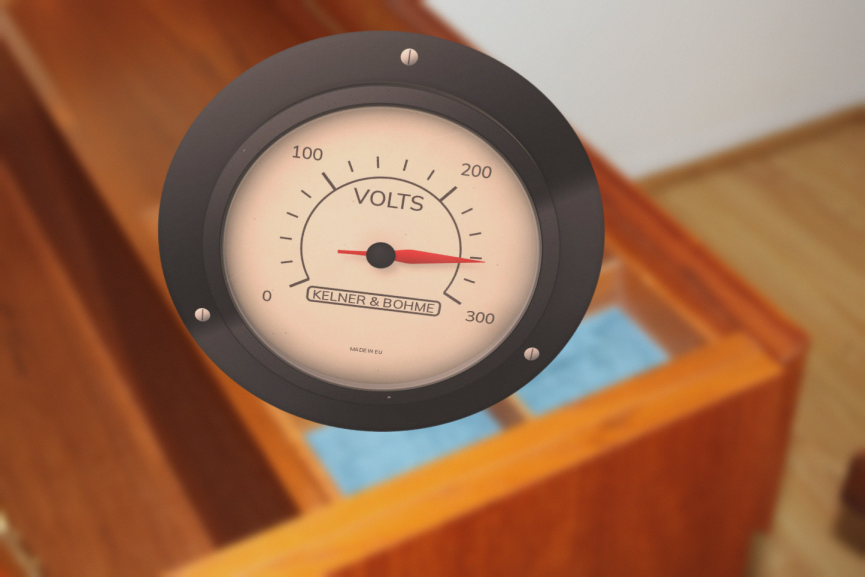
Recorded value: 260 V
